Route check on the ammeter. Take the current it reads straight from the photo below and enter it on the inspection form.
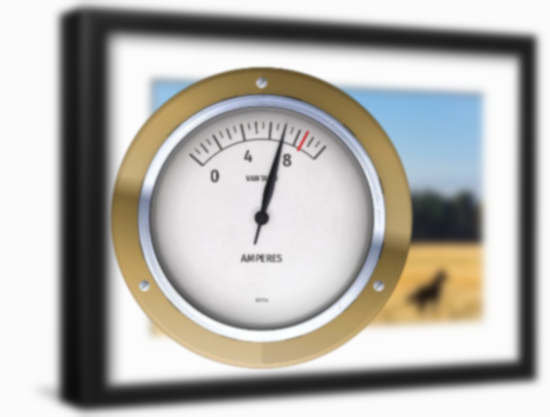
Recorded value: 7 A
